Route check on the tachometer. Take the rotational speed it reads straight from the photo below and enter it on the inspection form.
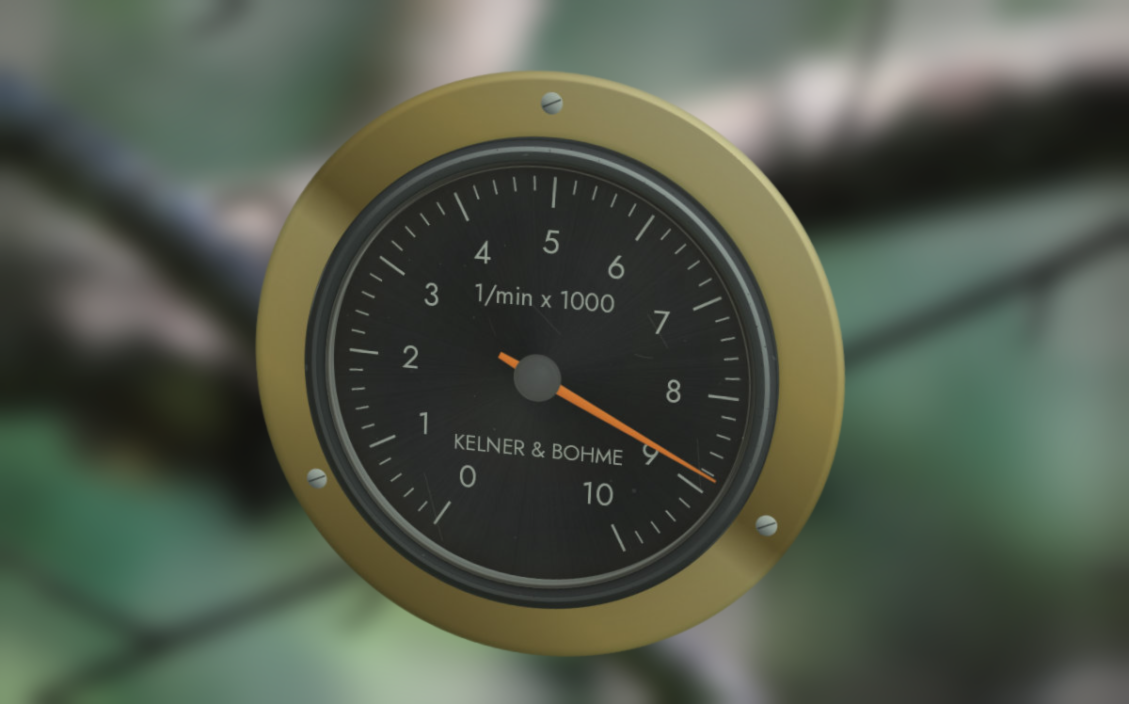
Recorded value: 8800 rpm
